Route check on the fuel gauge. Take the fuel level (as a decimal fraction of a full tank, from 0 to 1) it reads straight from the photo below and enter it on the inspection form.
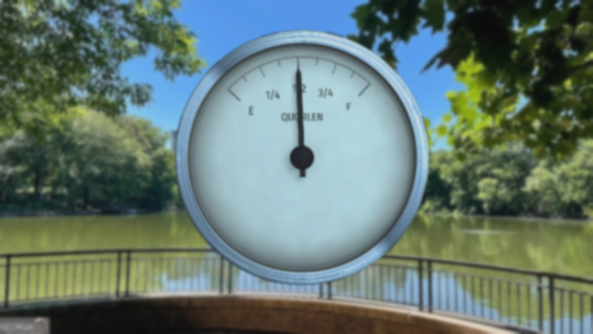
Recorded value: 0.5
